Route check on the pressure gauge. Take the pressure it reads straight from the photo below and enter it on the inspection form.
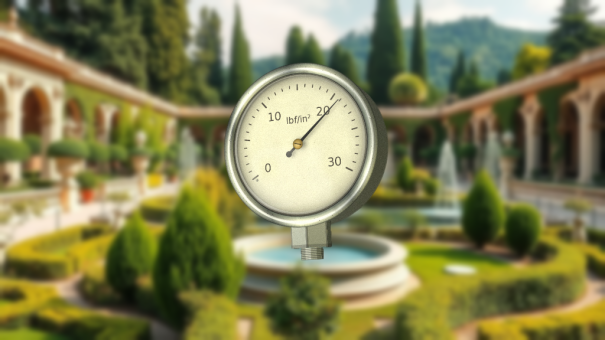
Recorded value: 21 psi
